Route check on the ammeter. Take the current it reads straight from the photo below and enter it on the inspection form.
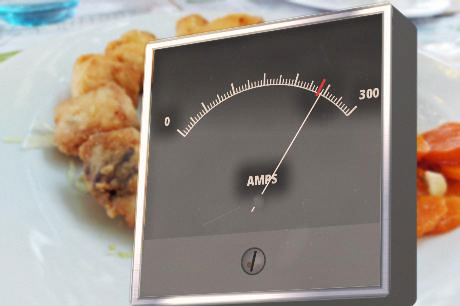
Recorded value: 250 A
